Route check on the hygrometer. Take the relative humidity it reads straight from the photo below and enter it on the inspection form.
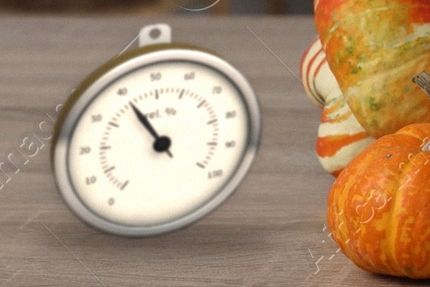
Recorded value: 40 %
